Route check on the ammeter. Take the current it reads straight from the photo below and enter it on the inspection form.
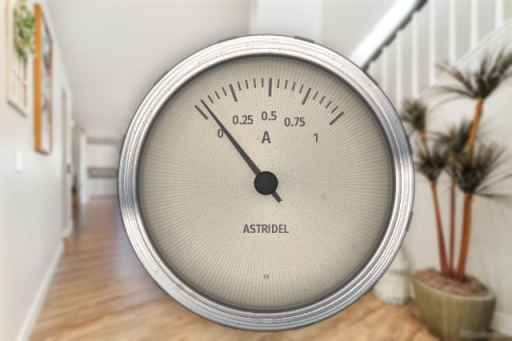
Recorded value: 0.05 A
